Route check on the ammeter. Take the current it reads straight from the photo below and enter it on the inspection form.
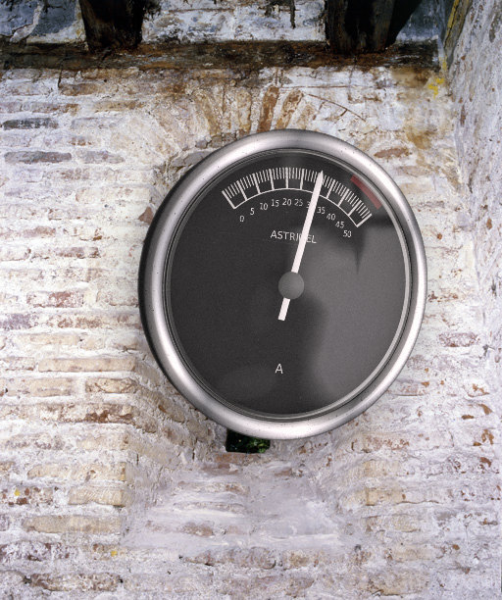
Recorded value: 30 A
